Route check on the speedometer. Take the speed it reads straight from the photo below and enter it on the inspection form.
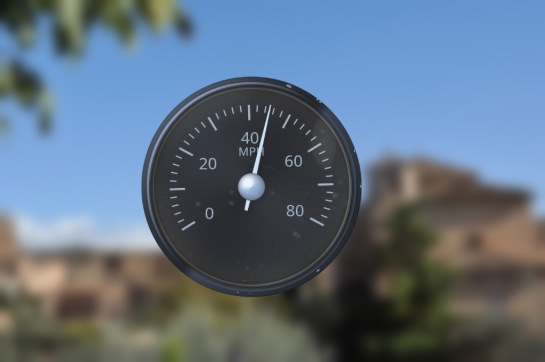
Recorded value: 45 mph
